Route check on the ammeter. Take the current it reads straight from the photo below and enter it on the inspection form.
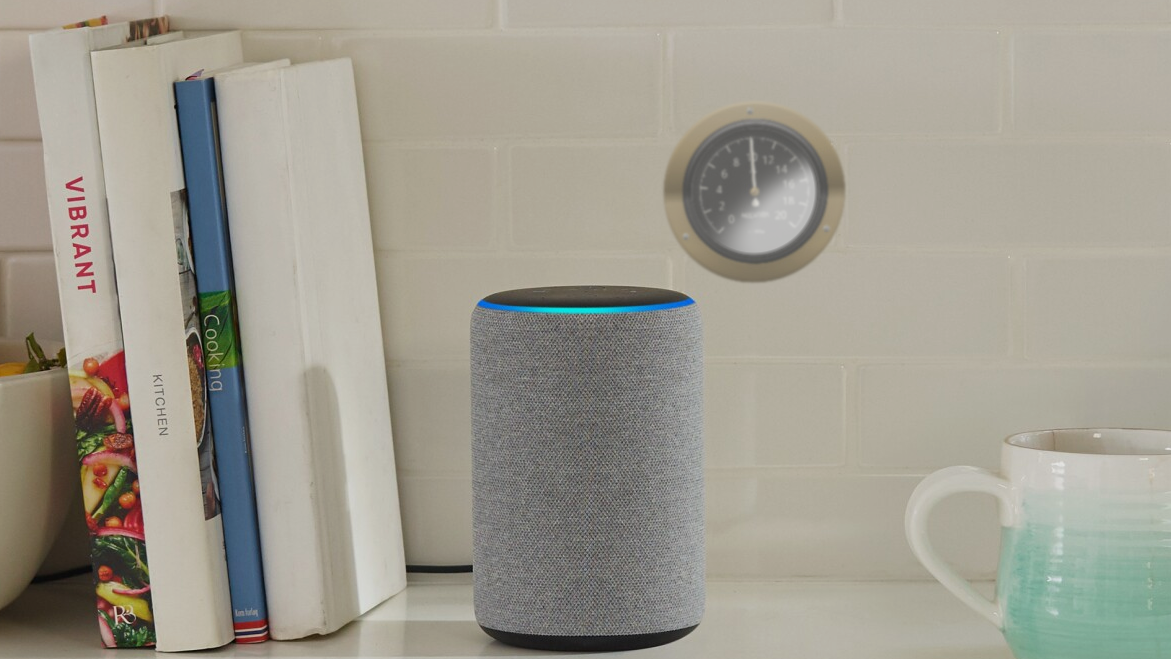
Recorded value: 10 A
